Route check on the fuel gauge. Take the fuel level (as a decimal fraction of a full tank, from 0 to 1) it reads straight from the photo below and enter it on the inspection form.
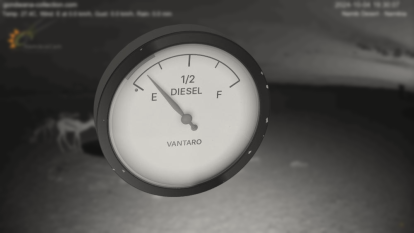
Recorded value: 0.125
